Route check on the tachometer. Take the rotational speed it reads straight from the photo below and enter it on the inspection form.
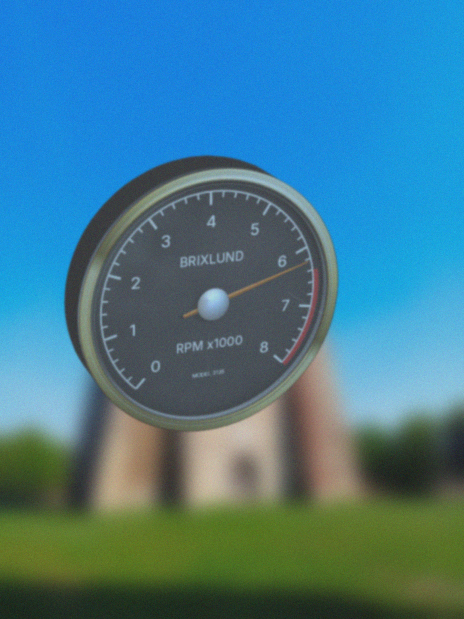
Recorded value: 6200 rpm
